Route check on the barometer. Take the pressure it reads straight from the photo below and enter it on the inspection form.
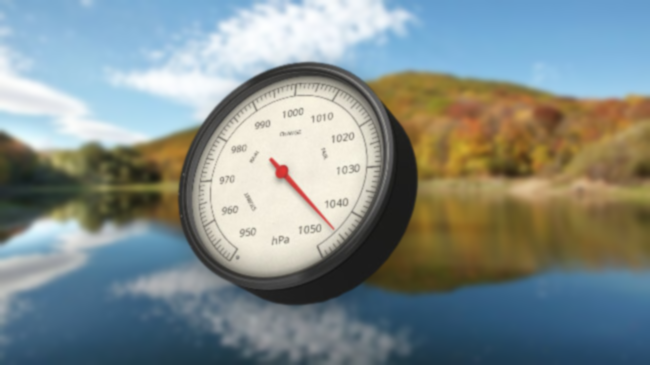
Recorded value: 1045 hPa
